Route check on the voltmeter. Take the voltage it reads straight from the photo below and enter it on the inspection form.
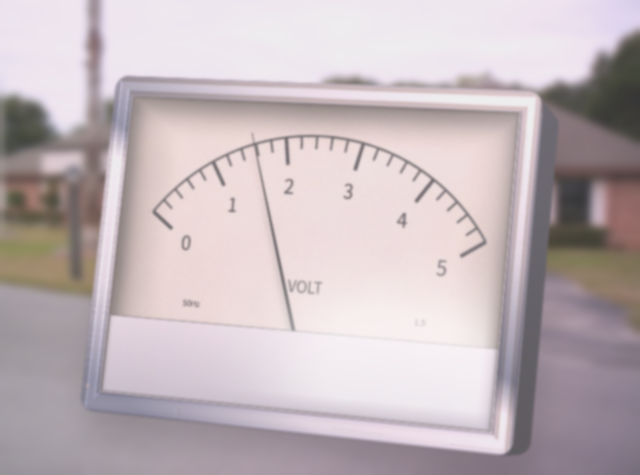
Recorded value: 1.6 V
